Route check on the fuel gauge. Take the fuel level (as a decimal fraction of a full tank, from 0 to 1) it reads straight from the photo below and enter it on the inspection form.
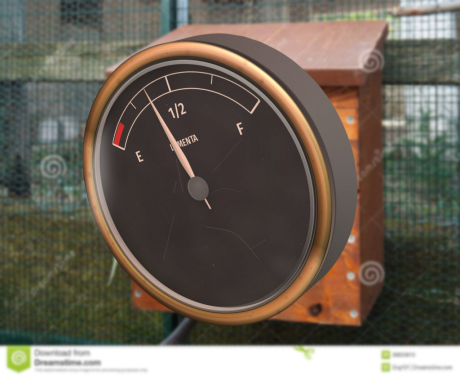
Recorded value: 0.375
